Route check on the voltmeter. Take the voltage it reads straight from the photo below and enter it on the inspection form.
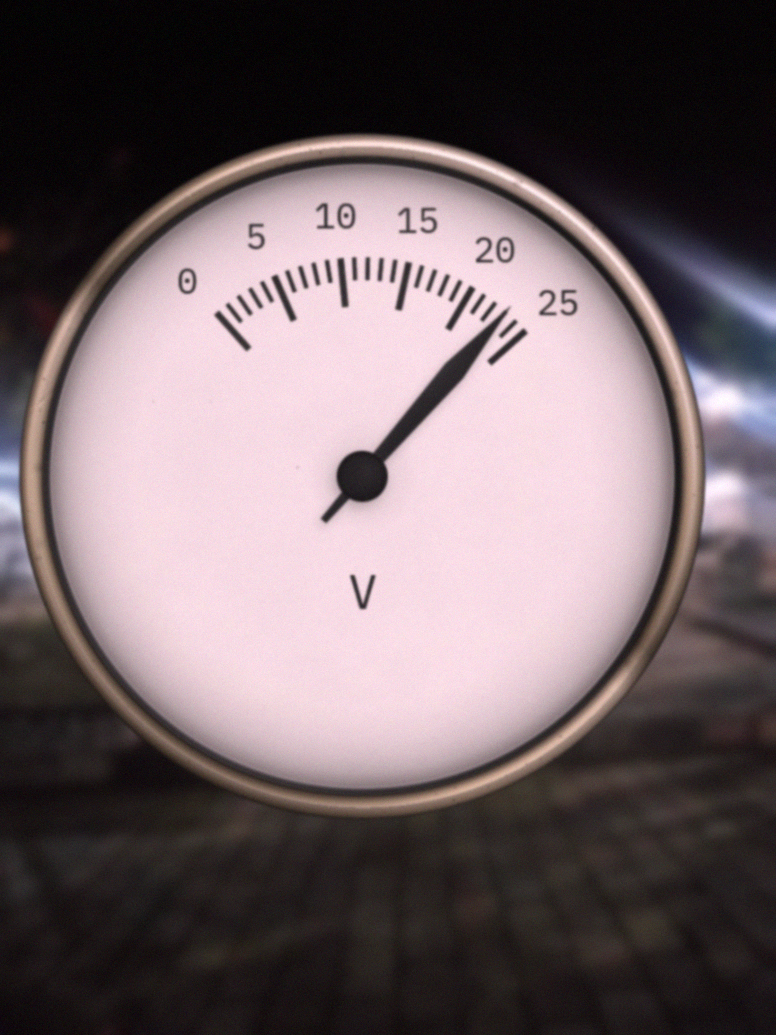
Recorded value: 23 V
